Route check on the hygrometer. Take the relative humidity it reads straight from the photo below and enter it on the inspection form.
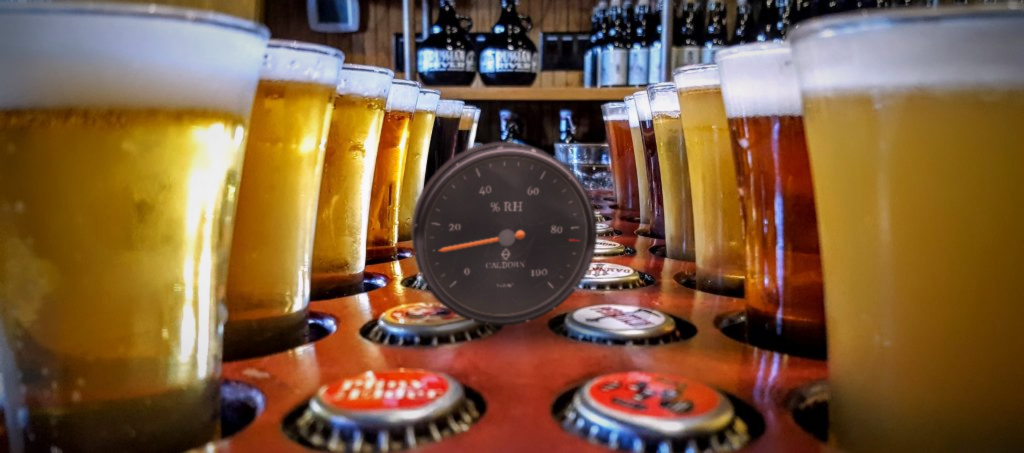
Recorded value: 12 %
